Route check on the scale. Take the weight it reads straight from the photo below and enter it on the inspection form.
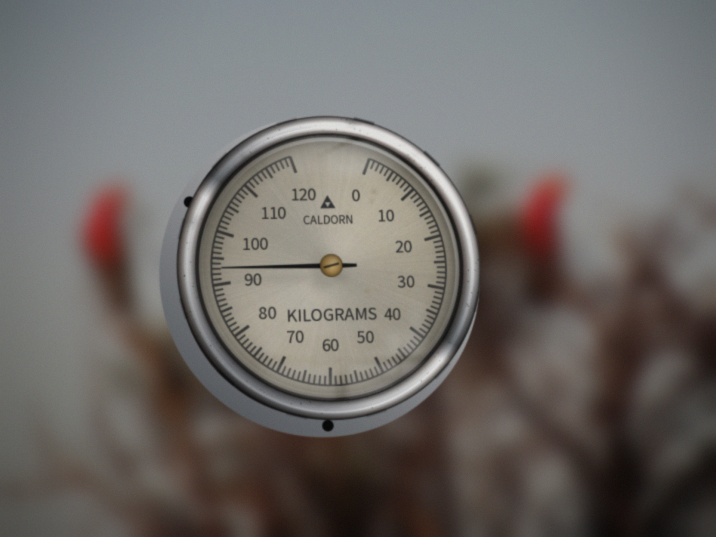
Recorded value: 93 kg
